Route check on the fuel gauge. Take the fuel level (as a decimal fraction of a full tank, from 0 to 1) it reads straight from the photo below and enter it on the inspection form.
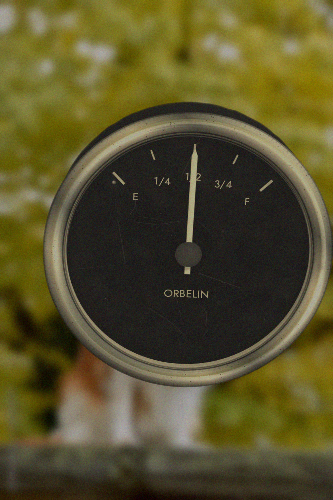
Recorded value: 0.5
